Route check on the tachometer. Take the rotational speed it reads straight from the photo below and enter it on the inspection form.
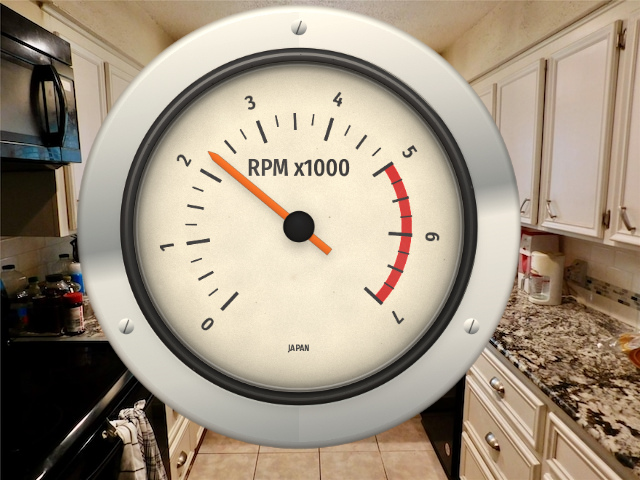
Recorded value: 2250 rpm
